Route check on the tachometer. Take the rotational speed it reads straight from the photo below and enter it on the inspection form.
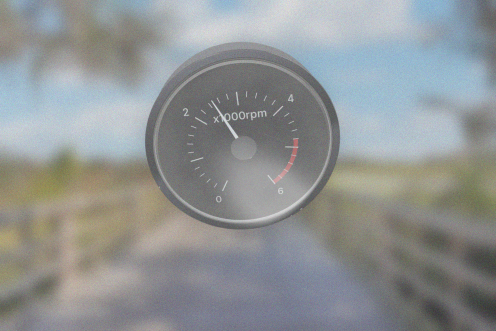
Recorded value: 2500 rpm
